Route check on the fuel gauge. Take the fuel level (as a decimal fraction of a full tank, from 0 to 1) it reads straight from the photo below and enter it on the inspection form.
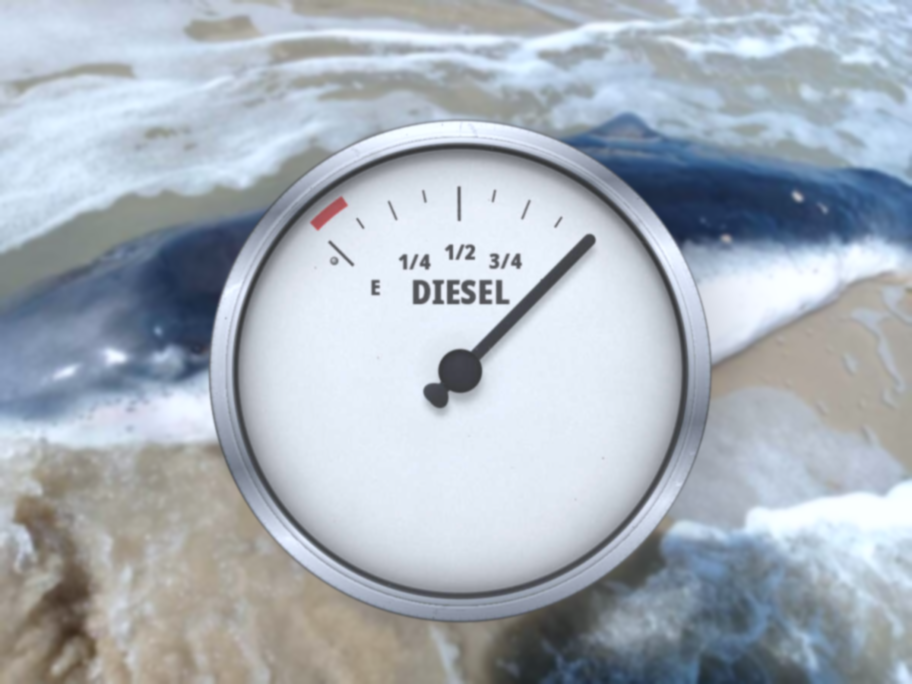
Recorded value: 1
